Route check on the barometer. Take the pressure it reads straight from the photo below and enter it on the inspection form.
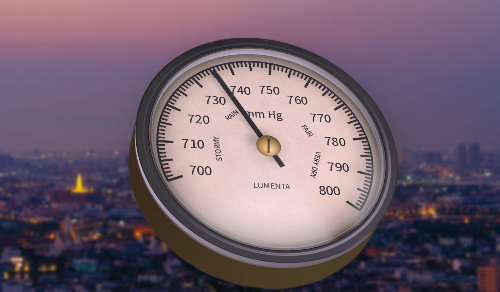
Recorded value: 735 mmHg
